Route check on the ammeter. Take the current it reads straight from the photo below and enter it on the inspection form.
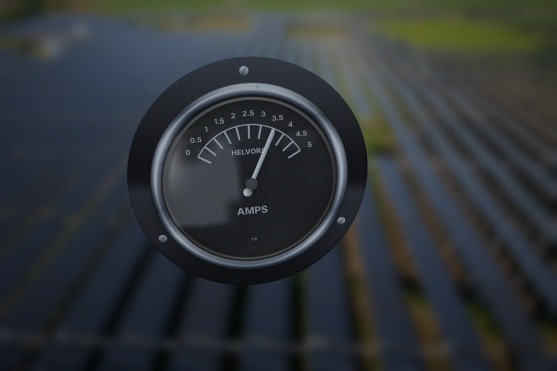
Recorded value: 3.5 A
